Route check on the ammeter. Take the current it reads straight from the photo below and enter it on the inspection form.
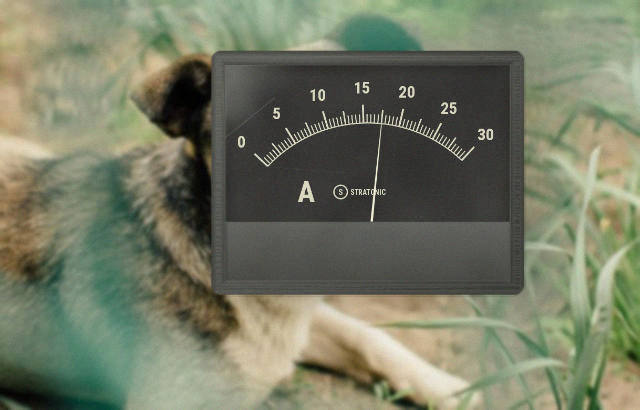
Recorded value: 17.5 A
